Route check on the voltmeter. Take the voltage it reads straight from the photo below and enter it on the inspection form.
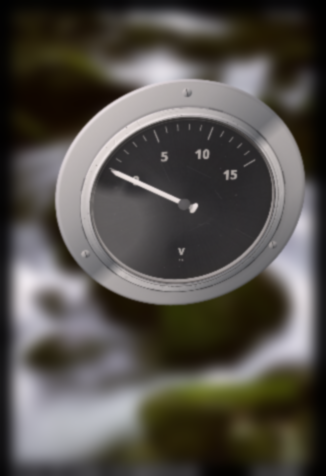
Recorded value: 0 V
